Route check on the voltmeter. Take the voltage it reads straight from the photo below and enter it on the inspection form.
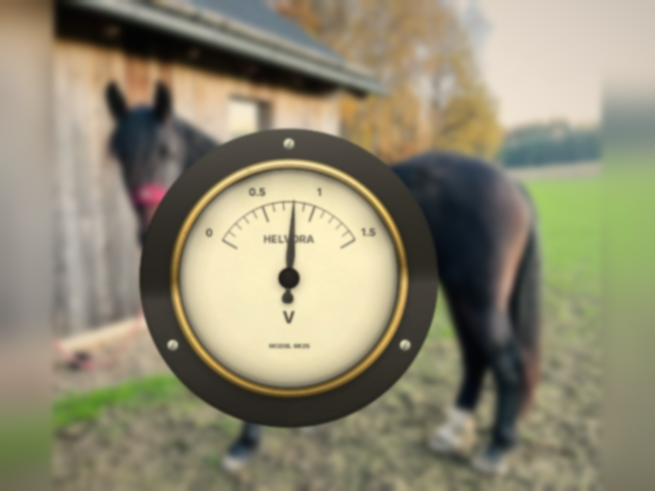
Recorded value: 0.8 V
